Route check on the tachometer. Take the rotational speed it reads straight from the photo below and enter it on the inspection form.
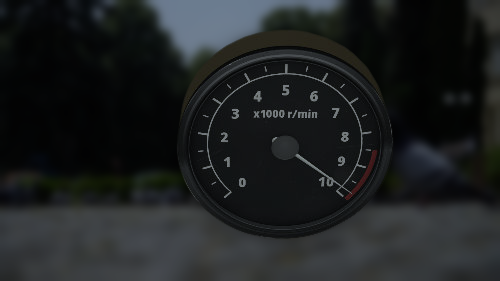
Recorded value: 9750 rpm
